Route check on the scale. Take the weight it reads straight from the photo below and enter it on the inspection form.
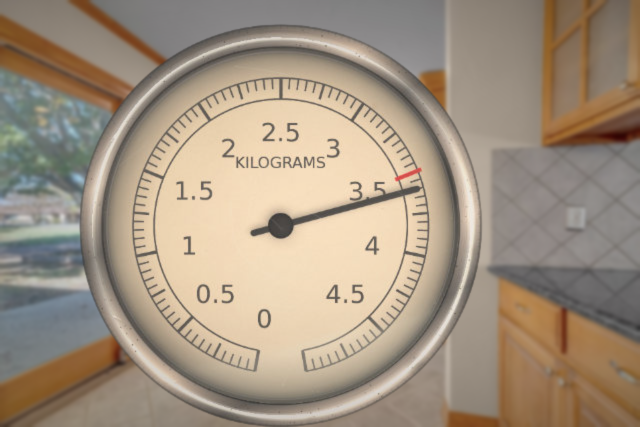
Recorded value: 3.6 kg
